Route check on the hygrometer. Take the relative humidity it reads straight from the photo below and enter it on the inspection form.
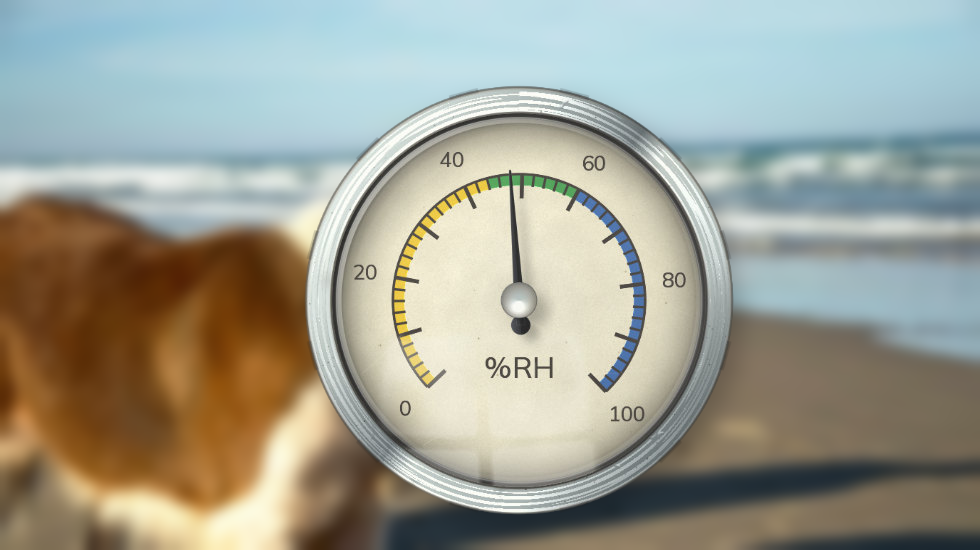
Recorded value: 48 %
